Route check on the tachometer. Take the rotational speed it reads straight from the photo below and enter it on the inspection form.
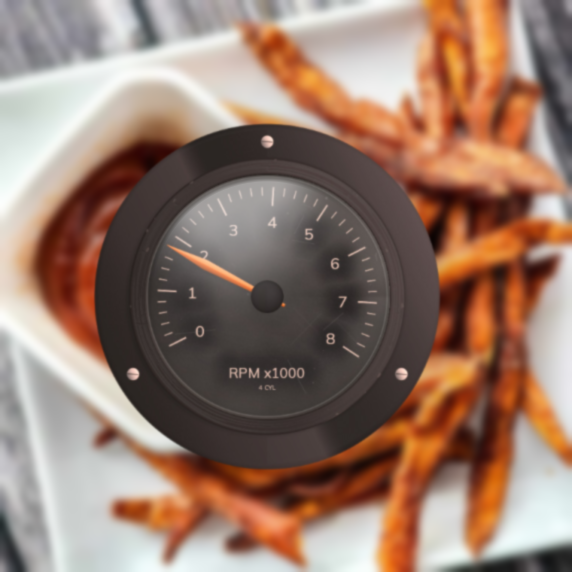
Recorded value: 1800 rpm
